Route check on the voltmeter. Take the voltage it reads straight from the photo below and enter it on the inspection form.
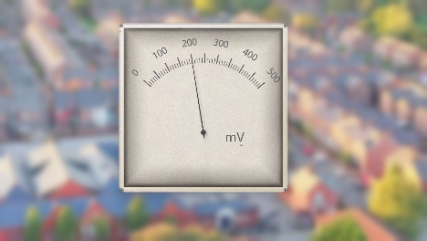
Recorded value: 200 mV
